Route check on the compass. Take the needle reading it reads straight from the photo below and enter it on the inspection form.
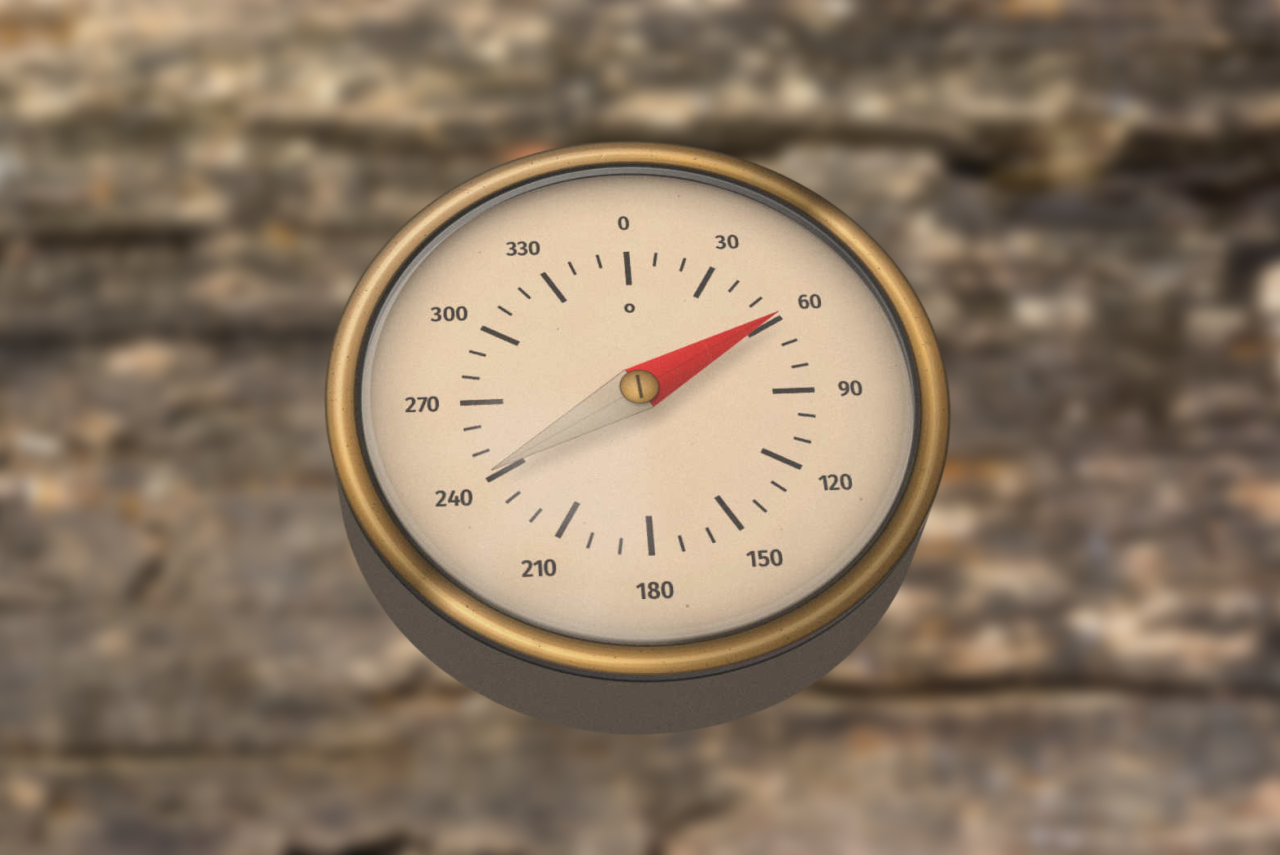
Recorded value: 60 °
